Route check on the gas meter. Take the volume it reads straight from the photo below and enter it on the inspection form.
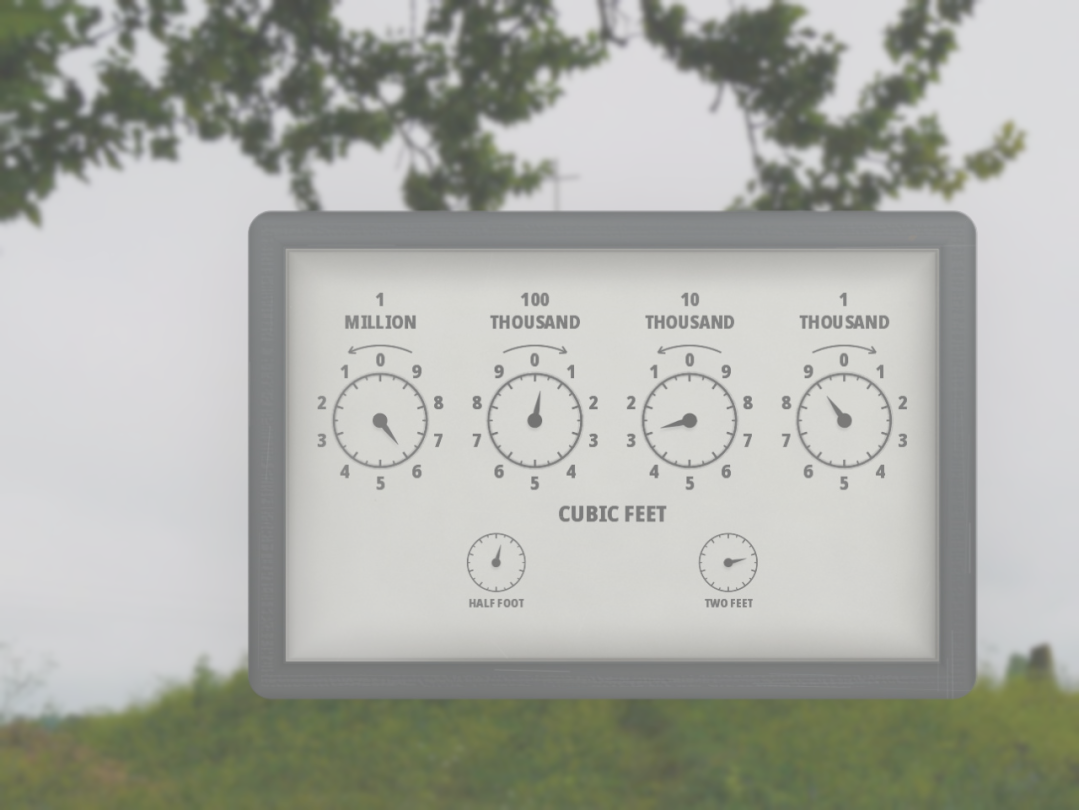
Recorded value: 602900 ft³
